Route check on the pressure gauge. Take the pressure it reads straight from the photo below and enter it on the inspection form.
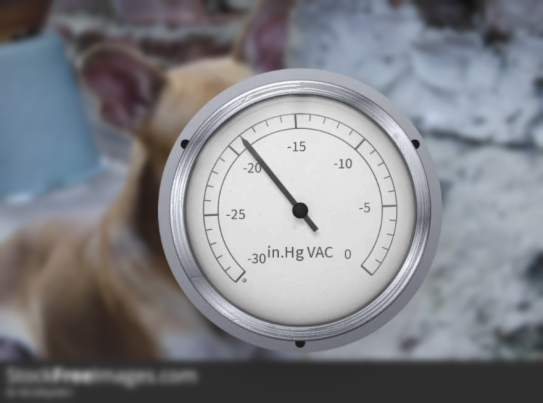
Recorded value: -19 inHg
